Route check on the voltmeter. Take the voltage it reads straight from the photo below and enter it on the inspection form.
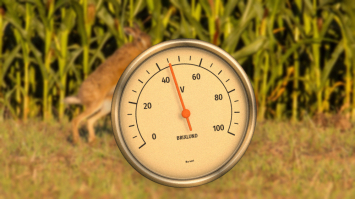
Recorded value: 45 V
